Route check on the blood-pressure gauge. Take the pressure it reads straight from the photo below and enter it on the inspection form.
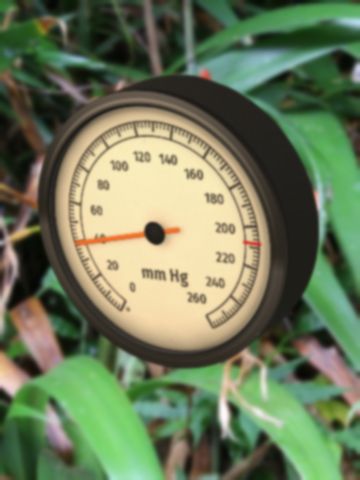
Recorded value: 40 mmHg
